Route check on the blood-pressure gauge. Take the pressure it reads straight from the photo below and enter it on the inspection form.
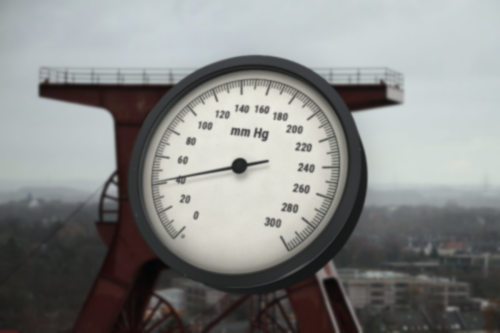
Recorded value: 40 mmHg
